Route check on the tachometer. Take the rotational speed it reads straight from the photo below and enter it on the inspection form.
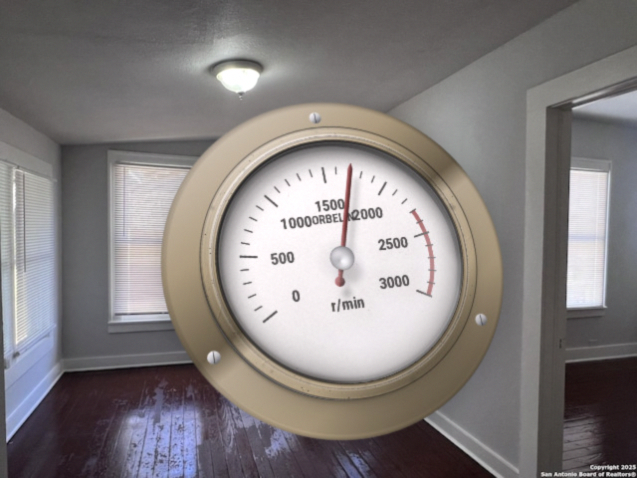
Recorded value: 1700 rpm
